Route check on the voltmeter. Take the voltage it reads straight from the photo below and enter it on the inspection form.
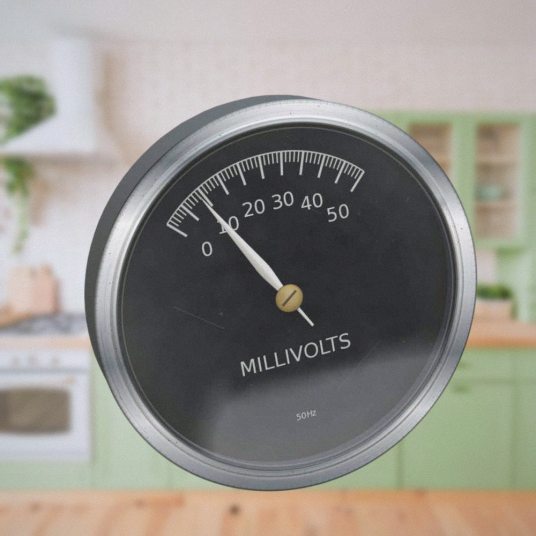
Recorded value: 9 mV
